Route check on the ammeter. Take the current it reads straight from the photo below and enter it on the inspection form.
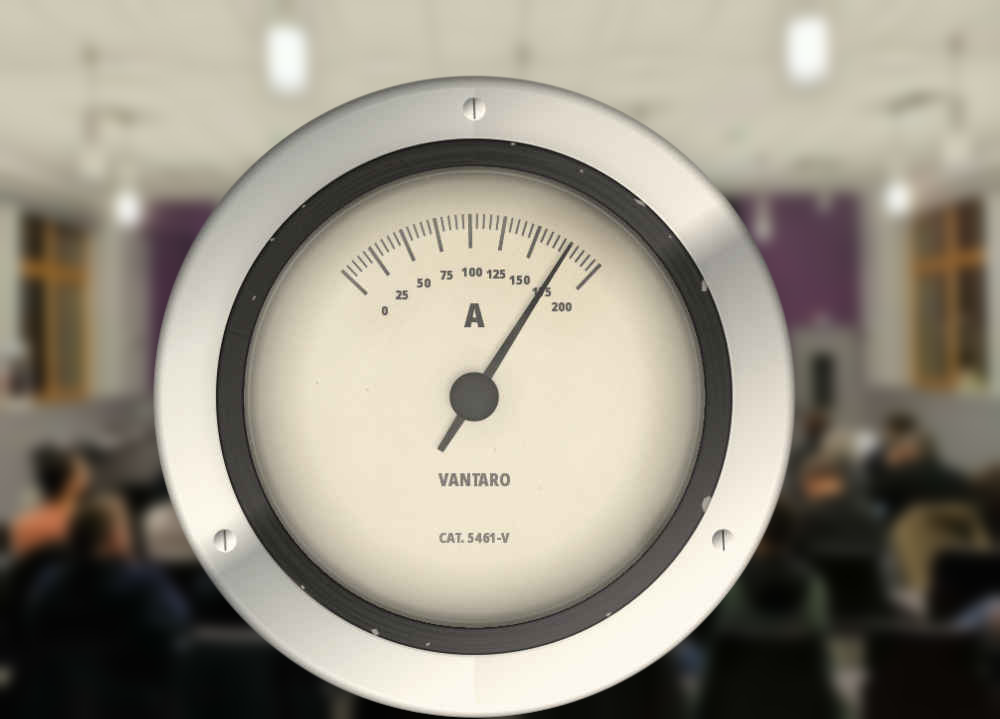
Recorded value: 175 A
